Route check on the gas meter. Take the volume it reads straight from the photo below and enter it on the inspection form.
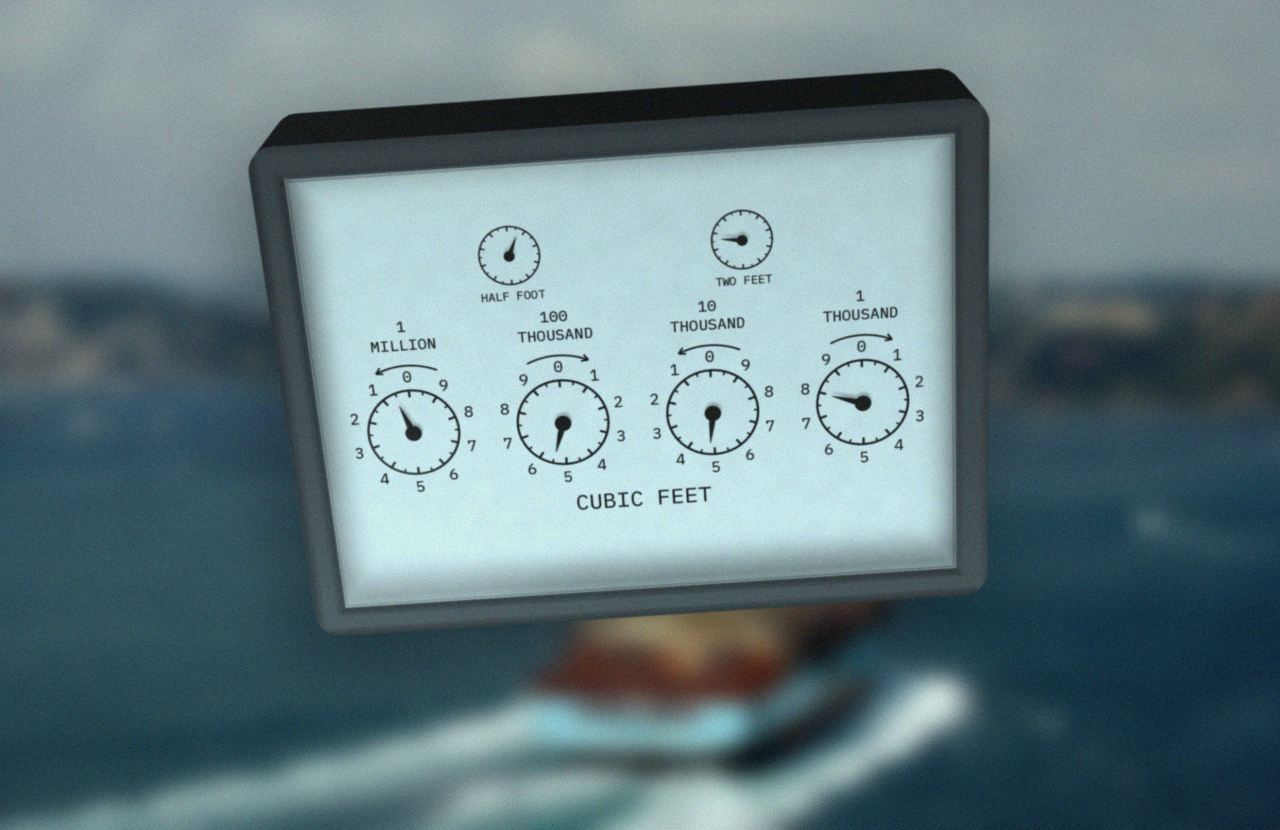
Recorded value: 54800 ft³
